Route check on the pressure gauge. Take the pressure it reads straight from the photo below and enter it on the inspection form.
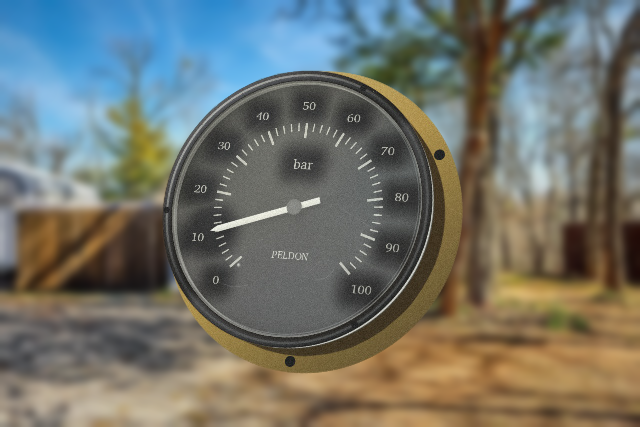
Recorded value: 10 bar
